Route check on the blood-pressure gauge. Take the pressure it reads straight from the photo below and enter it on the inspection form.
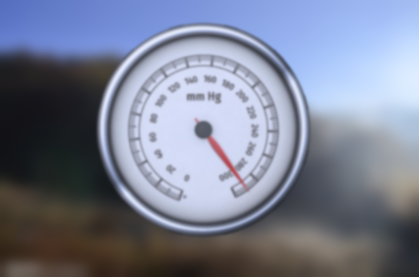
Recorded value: 290 mmHg
